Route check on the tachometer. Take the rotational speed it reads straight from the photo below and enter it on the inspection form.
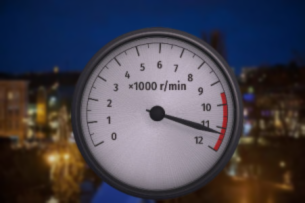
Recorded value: 11250 rpm
